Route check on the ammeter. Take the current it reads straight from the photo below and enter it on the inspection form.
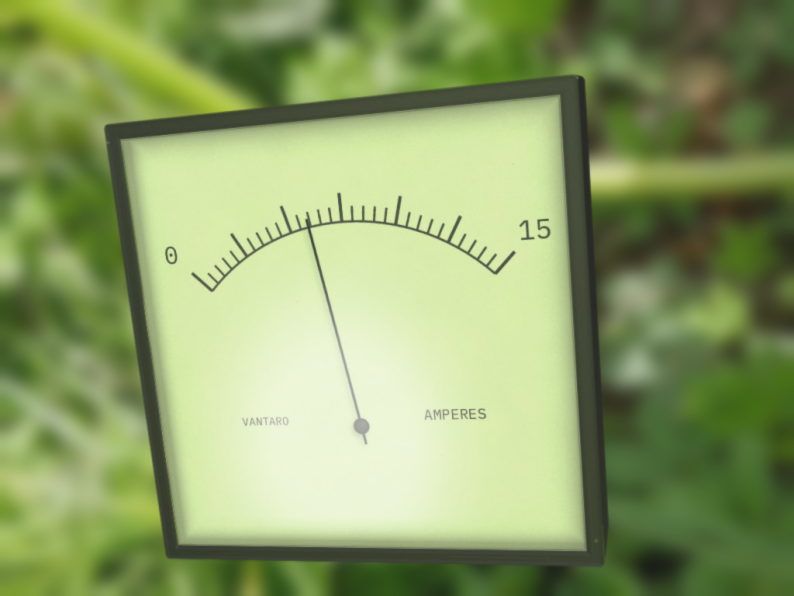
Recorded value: 6 A
